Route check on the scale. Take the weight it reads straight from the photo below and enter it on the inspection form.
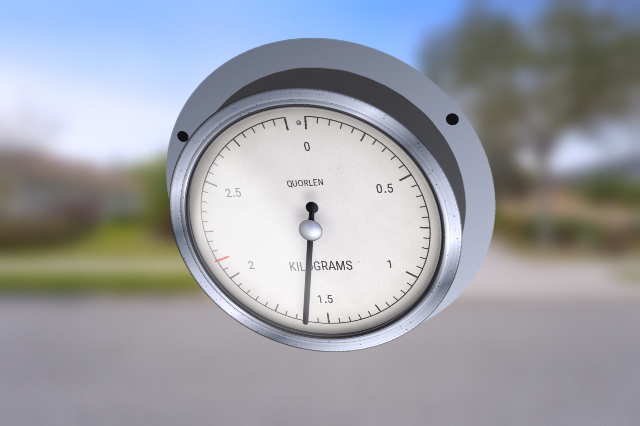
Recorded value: 1.6 kg
